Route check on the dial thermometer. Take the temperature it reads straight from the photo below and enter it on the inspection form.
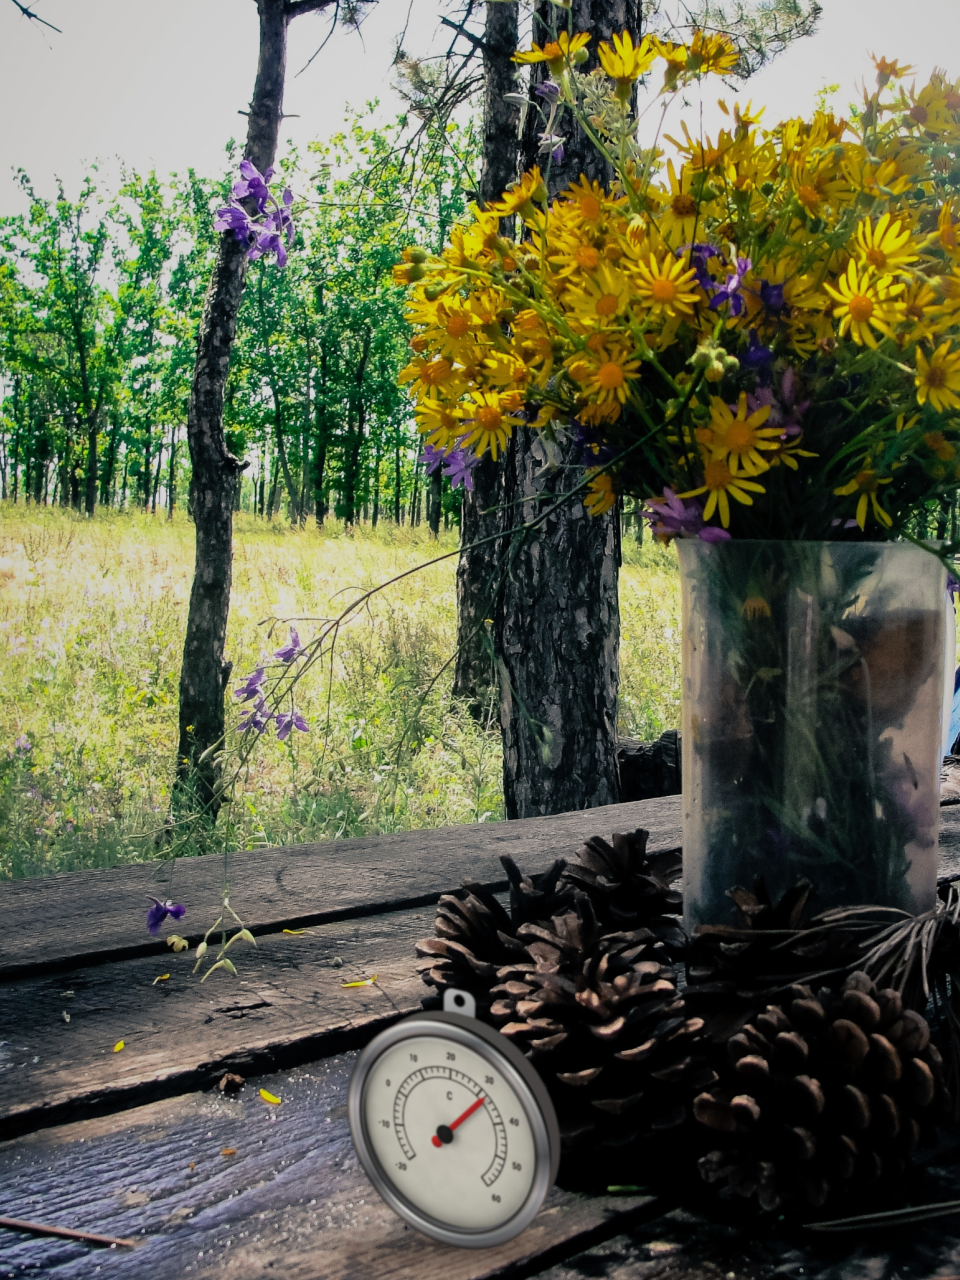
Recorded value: 32 °C
